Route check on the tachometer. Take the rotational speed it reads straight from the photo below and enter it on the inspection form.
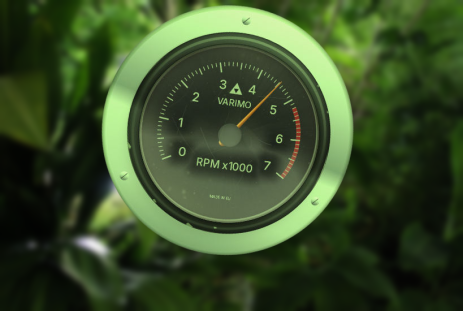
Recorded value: 4500 rpm
